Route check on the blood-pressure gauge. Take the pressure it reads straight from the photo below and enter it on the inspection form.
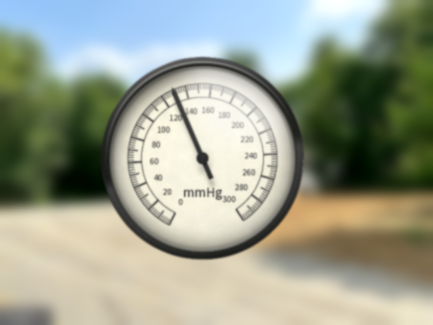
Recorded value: 130 mmHg
